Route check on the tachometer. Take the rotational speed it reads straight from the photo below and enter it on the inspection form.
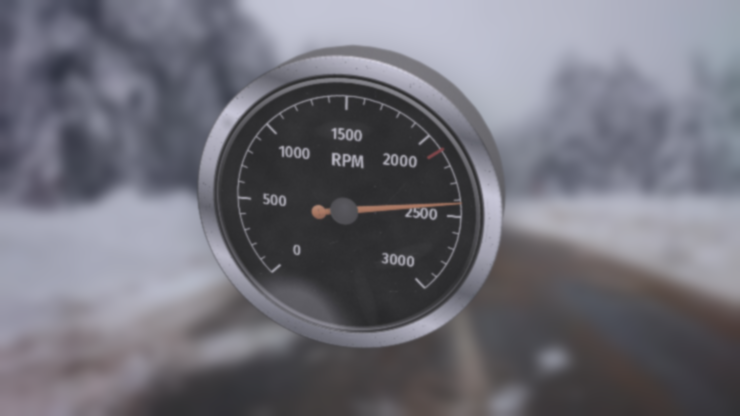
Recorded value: 2400 rpm
